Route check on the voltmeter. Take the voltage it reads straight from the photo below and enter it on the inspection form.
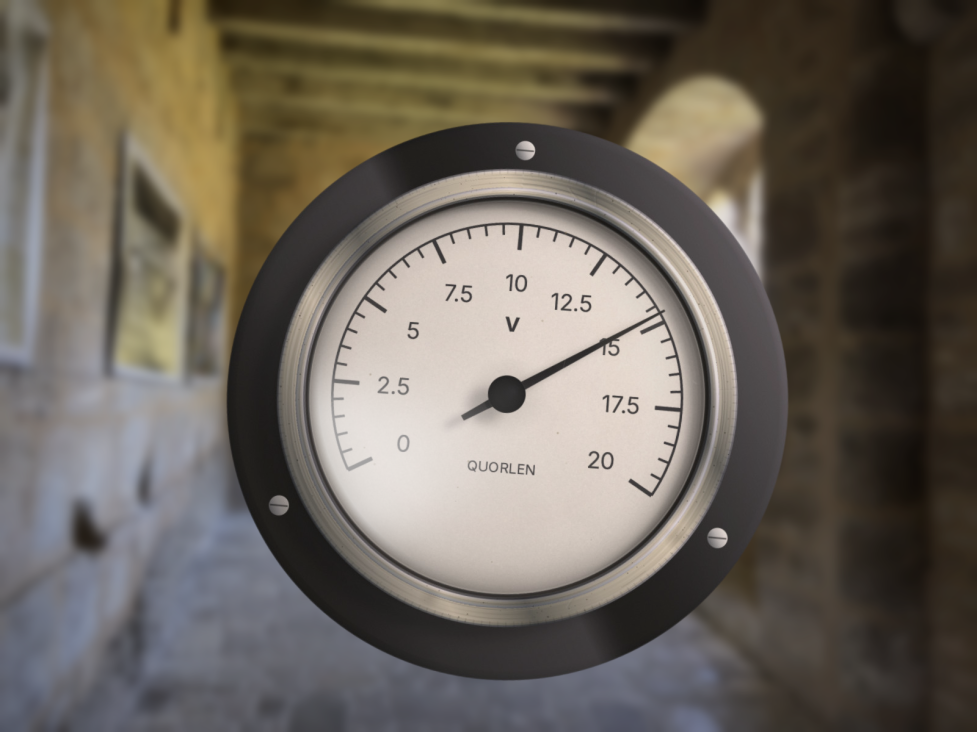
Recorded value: 14.75 V
